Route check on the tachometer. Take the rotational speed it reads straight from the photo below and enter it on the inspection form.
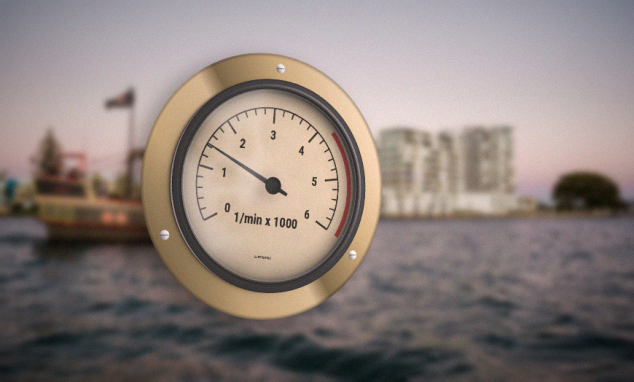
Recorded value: 1400 rpm
